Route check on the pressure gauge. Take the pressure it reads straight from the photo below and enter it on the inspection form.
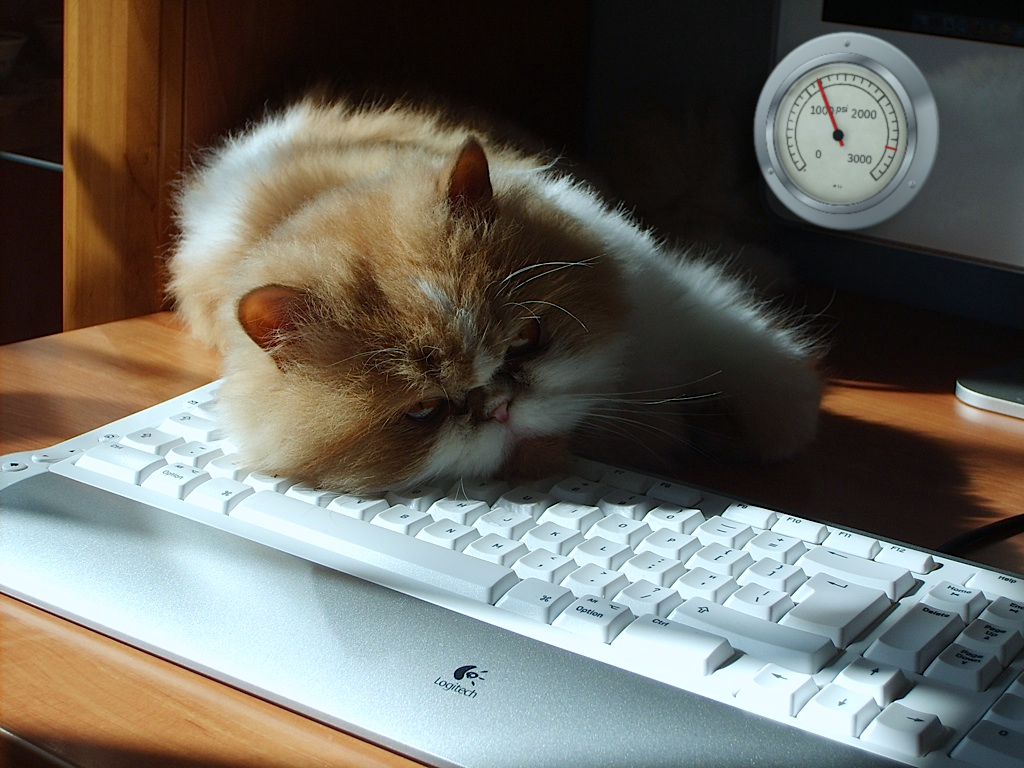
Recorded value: 1200 psi
